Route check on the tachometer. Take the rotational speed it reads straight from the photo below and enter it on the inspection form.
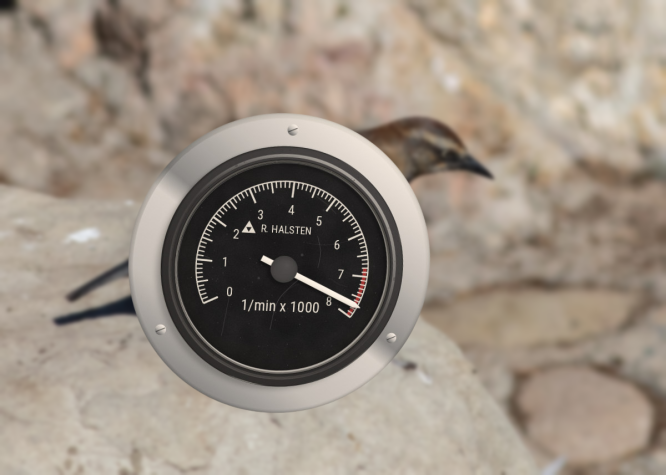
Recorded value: 7700 rpm
